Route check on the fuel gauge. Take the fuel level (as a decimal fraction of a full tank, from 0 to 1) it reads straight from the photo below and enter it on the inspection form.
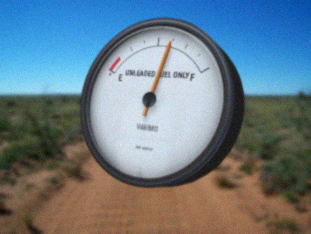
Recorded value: 0.625
